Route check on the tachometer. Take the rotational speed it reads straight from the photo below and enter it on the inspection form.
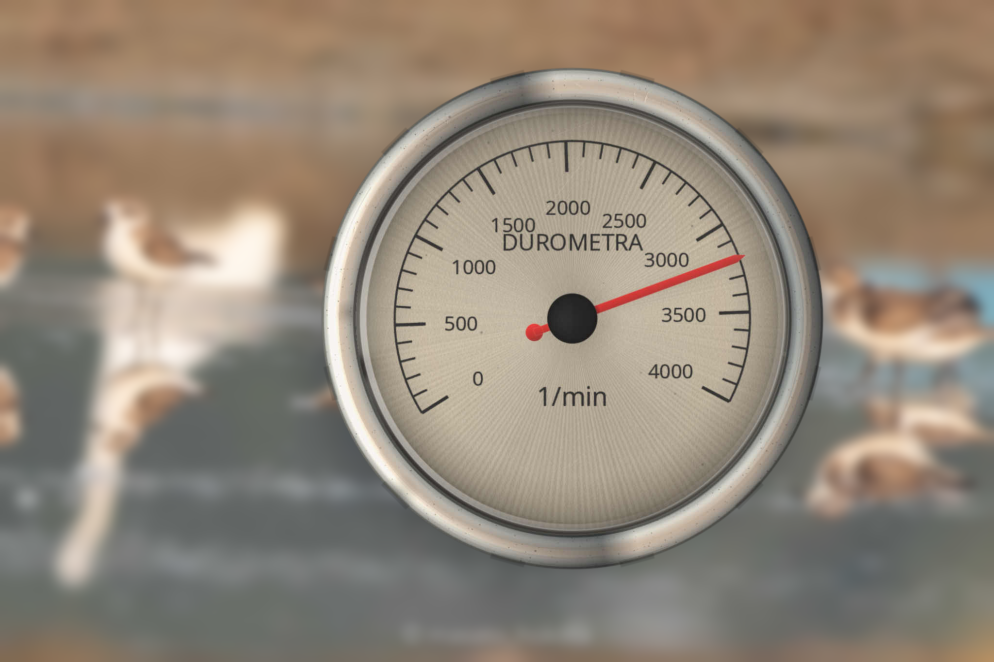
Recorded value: 3200 rpm
